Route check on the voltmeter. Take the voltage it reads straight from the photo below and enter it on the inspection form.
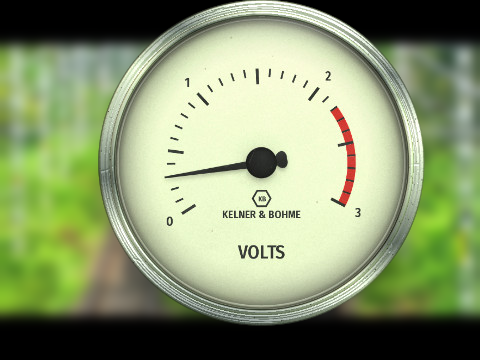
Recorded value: 0.3 V
